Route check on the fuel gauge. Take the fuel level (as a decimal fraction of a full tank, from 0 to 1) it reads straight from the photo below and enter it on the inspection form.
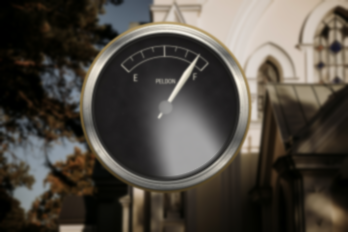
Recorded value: 0.875
